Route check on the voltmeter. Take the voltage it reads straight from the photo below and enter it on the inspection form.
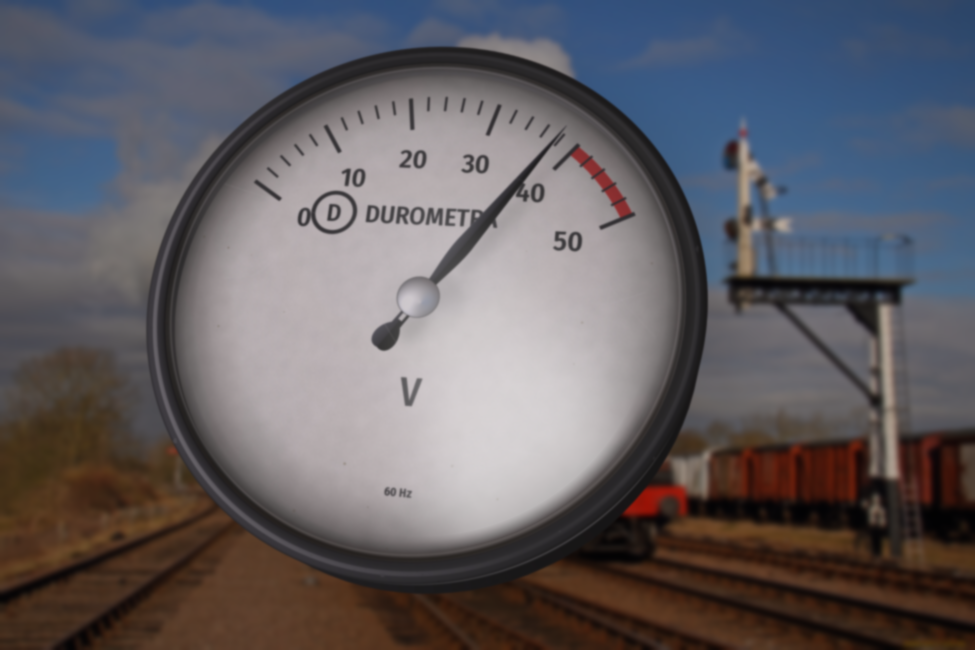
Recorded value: 38 V
